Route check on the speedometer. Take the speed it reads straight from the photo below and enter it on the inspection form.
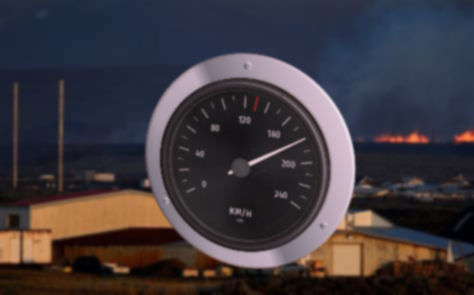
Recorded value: 180 km/h
